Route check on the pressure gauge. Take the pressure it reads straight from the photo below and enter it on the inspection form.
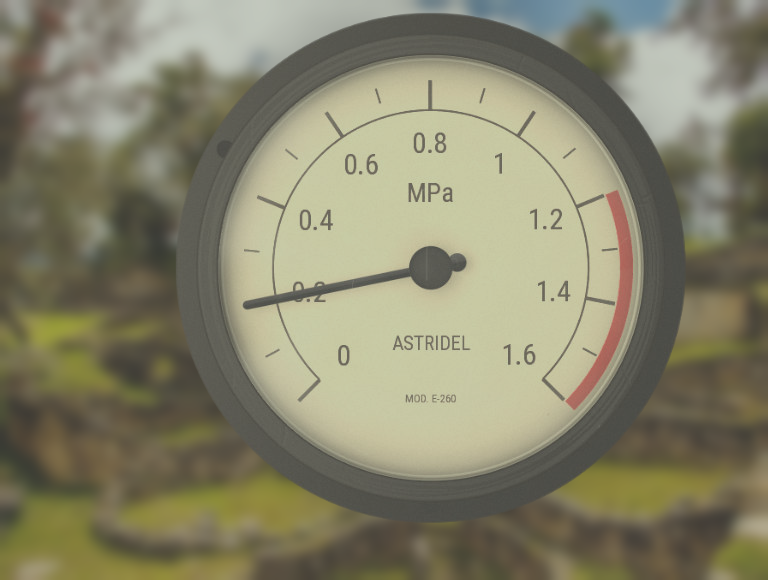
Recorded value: 0.2 MPa
